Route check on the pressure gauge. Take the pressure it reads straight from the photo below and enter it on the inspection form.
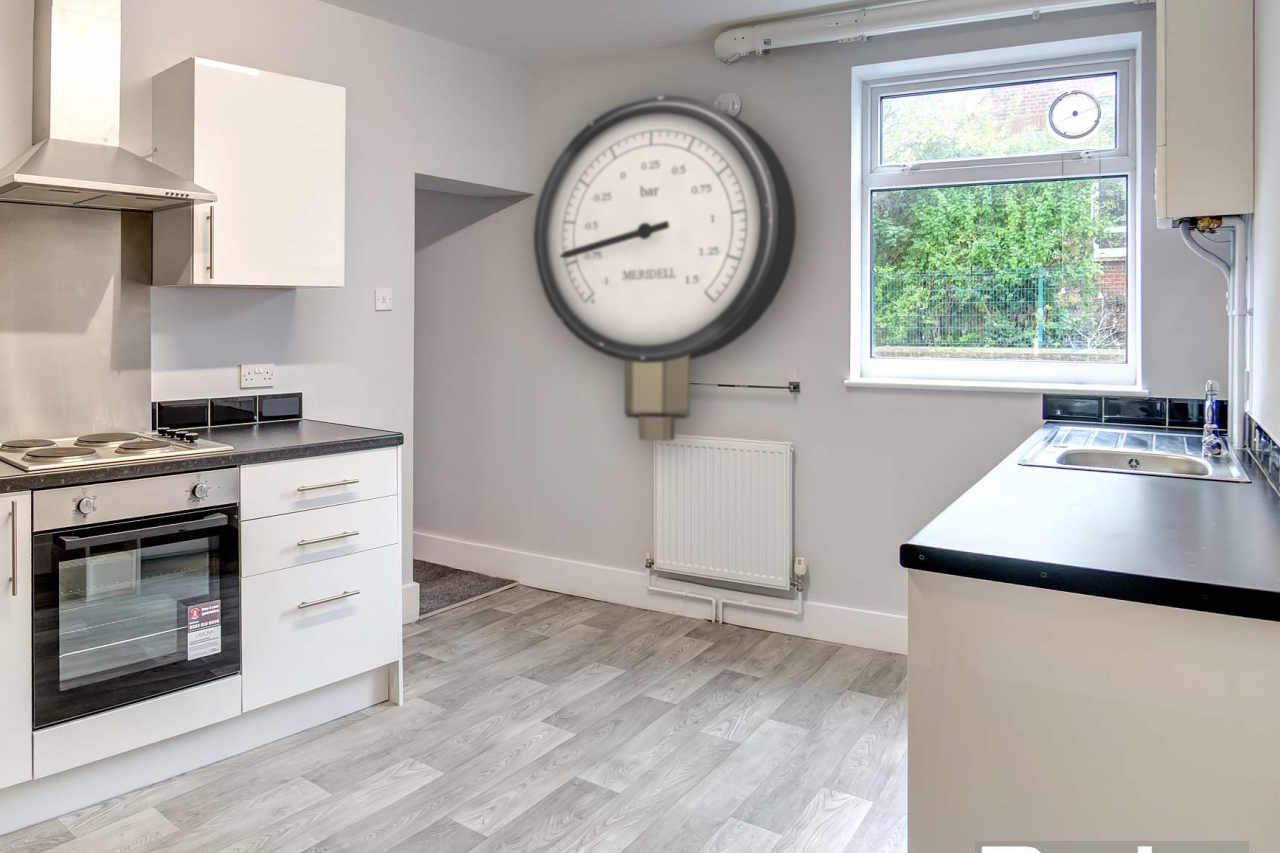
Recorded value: -0.7 bar
